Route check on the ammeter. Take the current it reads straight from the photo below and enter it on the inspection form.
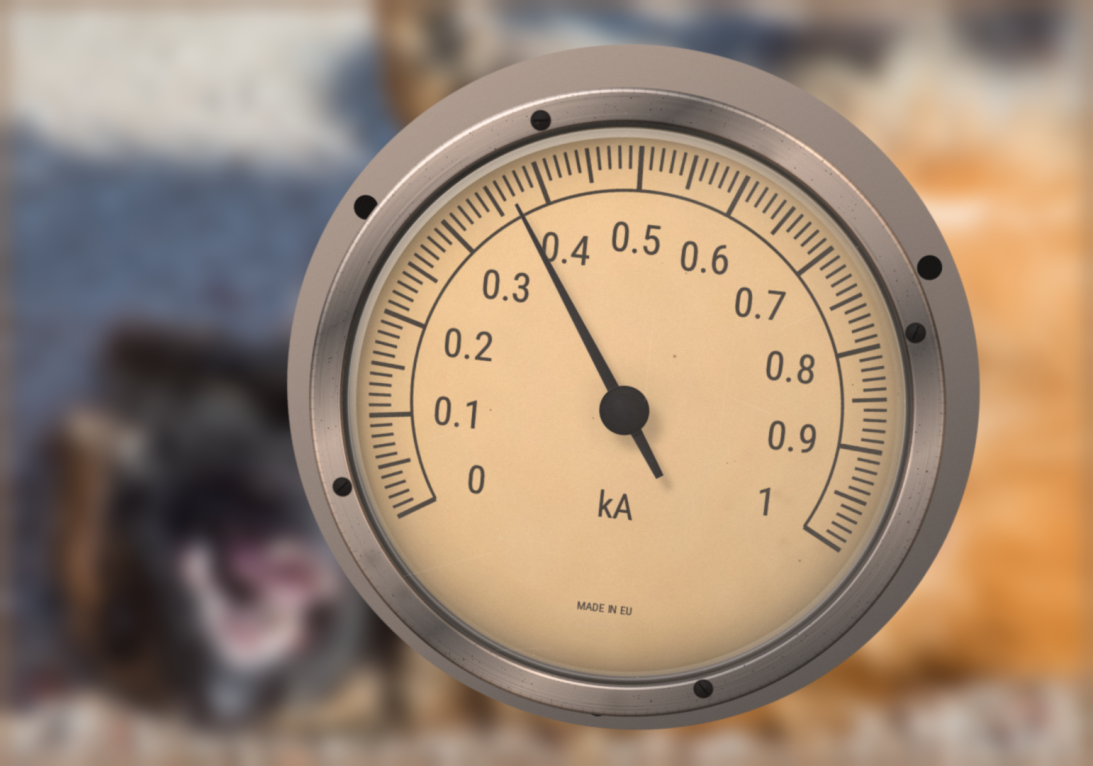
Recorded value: 0.37 kA
